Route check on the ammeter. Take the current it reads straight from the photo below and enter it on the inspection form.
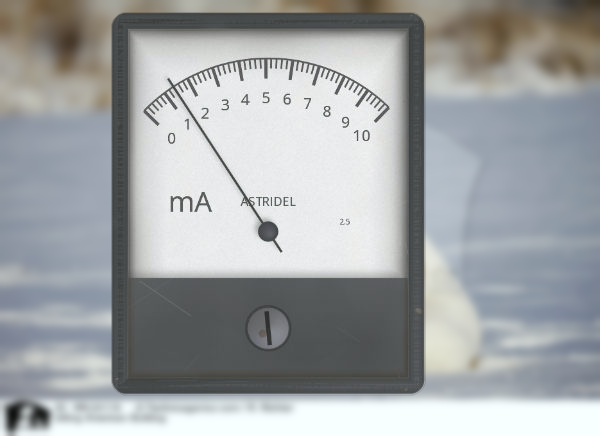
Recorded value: 1.4 mA
